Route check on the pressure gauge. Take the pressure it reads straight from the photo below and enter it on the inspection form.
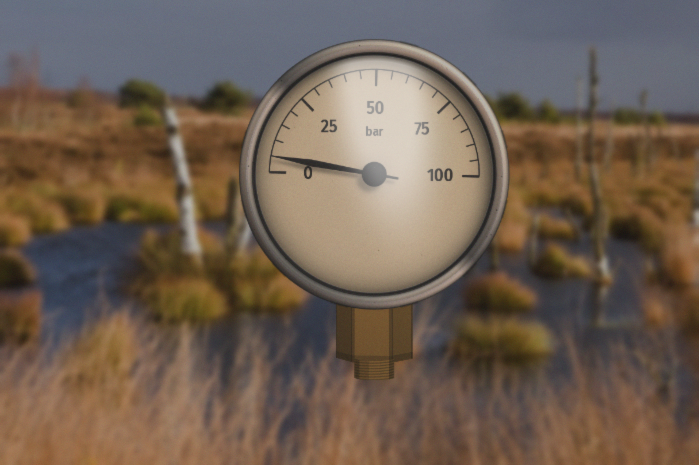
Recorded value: 5 bar
